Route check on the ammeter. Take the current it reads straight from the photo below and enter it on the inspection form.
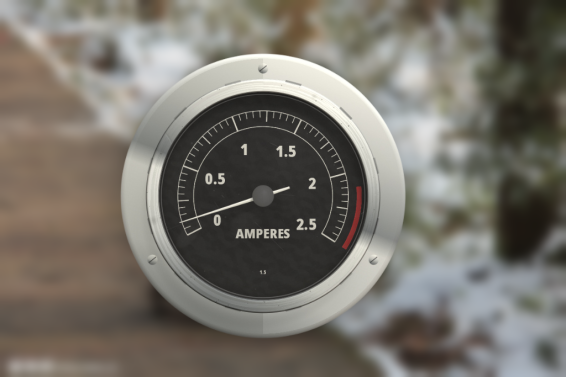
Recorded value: 0.1 A
